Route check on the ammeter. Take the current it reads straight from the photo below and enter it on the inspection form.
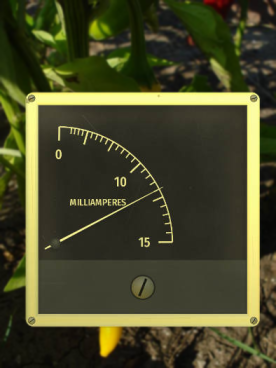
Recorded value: 12 mA
